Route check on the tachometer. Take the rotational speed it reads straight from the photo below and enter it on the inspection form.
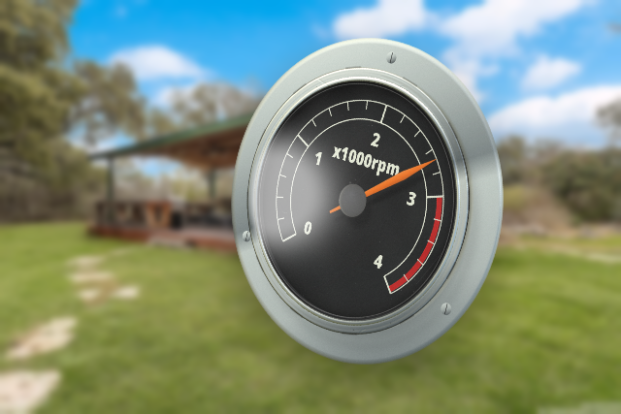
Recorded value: 2700 rpm
